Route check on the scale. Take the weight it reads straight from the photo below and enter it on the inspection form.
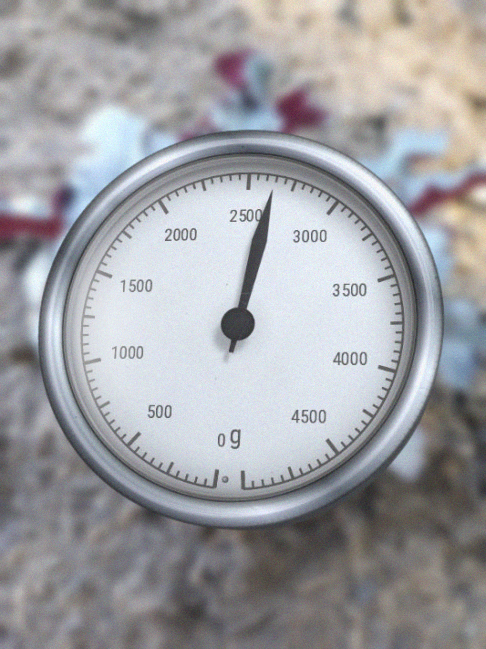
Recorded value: 2650 g
